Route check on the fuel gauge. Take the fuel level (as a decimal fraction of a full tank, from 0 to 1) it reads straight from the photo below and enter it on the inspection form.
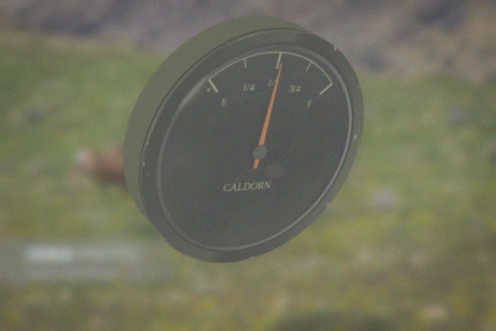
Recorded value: 0.5
